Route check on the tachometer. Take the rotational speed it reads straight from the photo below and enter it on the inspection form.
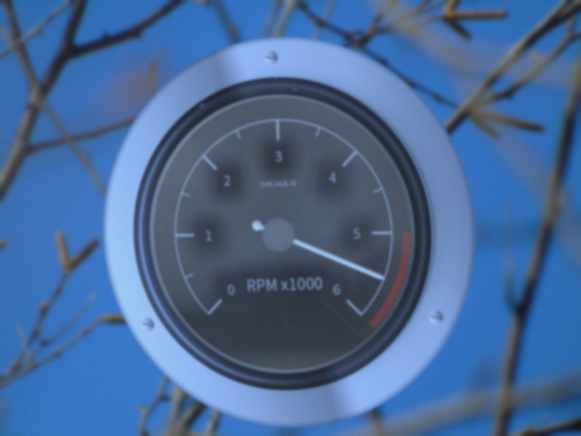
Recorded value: 5500 rpm
